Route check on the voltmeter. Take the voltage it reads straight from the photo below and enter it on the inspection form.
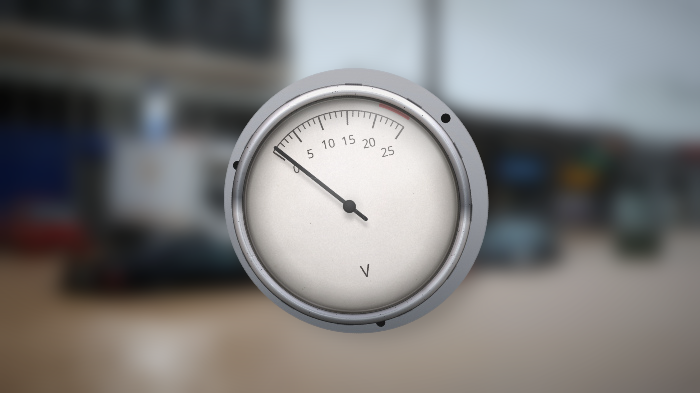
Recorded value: 1 V
